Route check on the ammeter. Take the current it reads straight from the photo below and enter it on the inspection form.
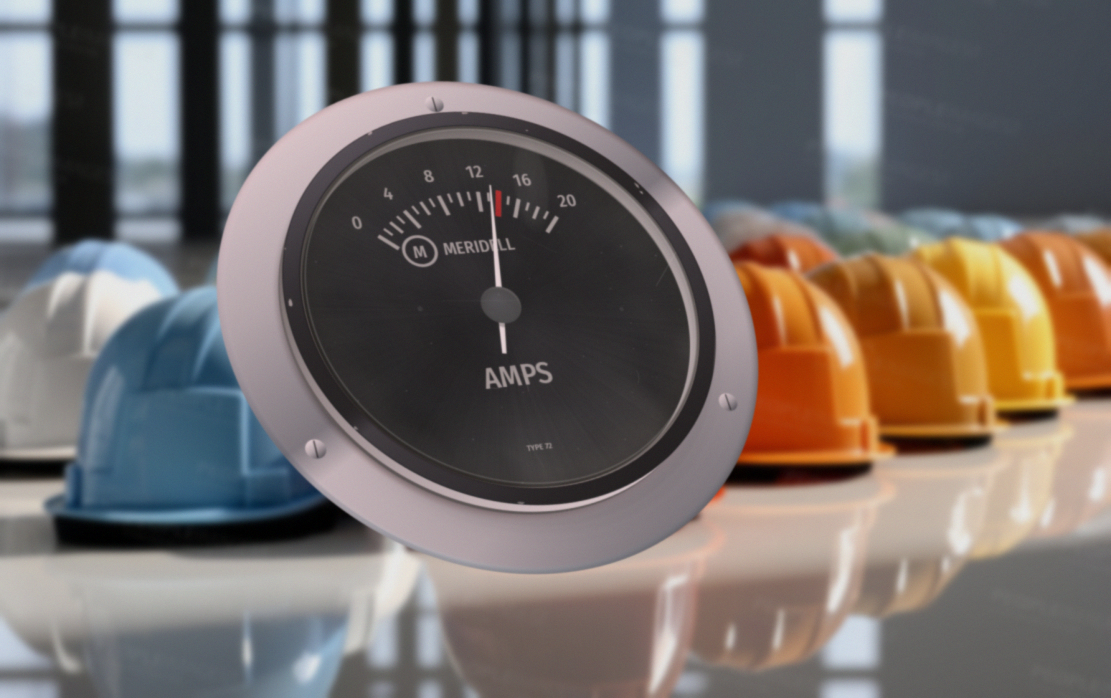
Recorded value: 13 A
